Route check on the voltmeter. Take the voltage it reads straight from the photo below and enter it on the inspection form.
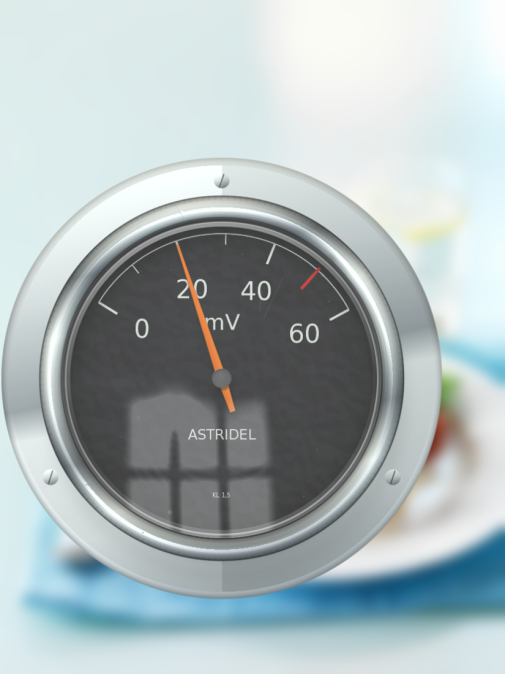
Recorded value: 20 mV
